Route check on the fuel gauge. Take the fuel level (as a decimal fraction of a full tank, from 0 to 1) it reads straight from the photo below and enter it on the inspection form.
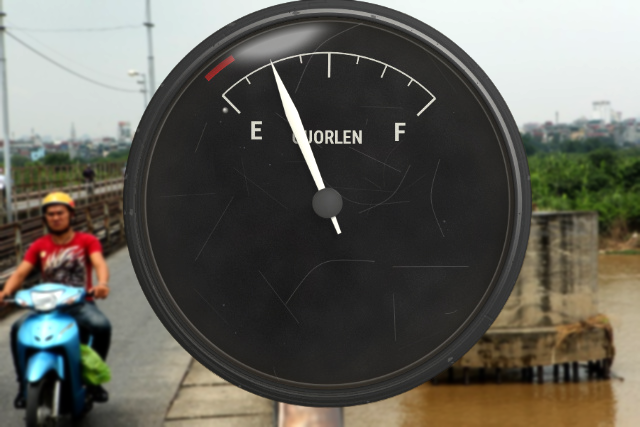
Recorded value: 0.25
